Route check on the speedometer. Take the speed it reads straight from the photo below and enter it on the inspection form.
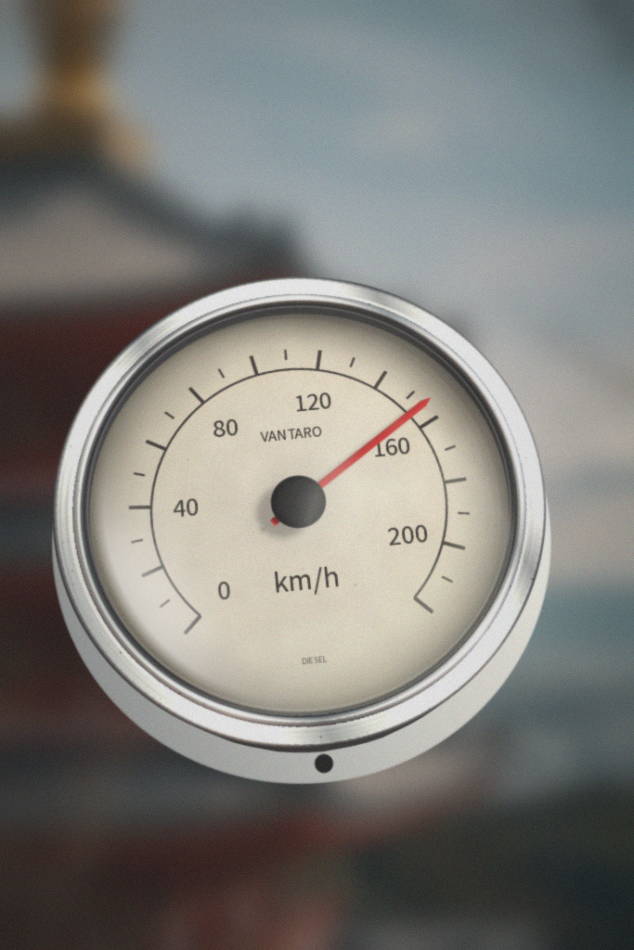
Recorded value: 155 km/h
